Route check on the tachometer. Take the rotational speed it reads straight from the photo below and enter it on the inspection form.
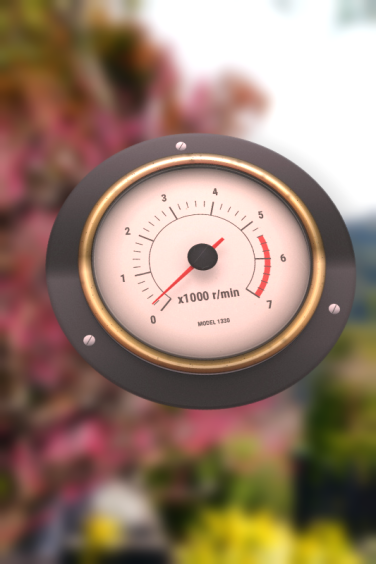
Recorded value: 200 rpm
